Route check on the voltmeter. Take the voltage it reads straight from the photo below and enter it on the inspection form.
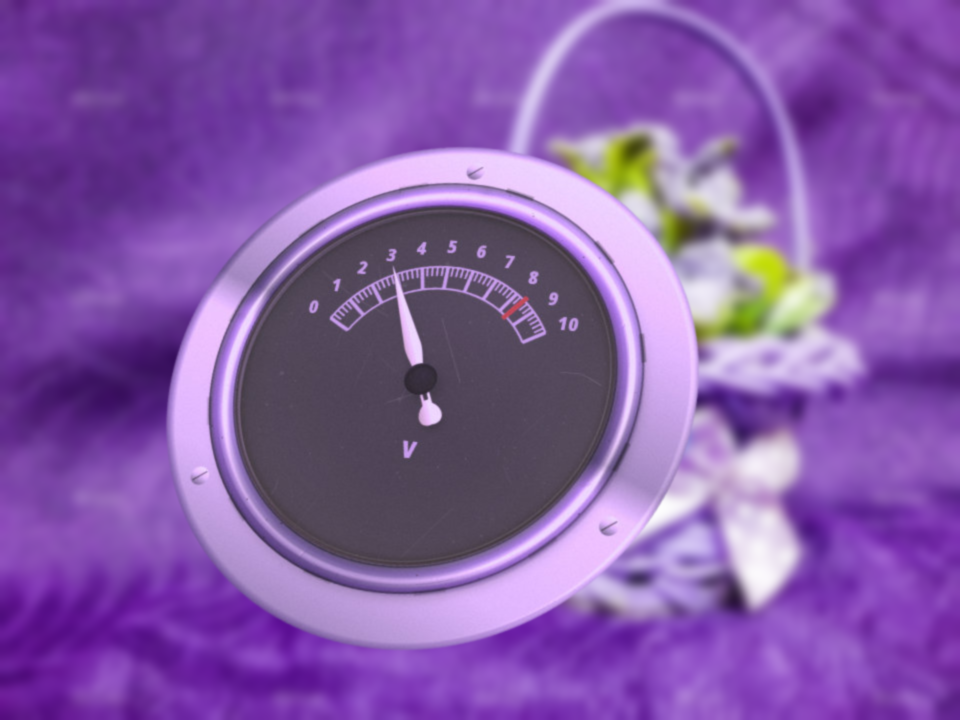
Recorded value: 3 V
